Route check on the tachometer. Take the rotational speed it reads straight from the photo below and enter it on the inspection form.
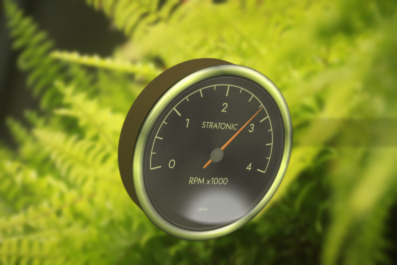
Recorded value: 2750 rpm
